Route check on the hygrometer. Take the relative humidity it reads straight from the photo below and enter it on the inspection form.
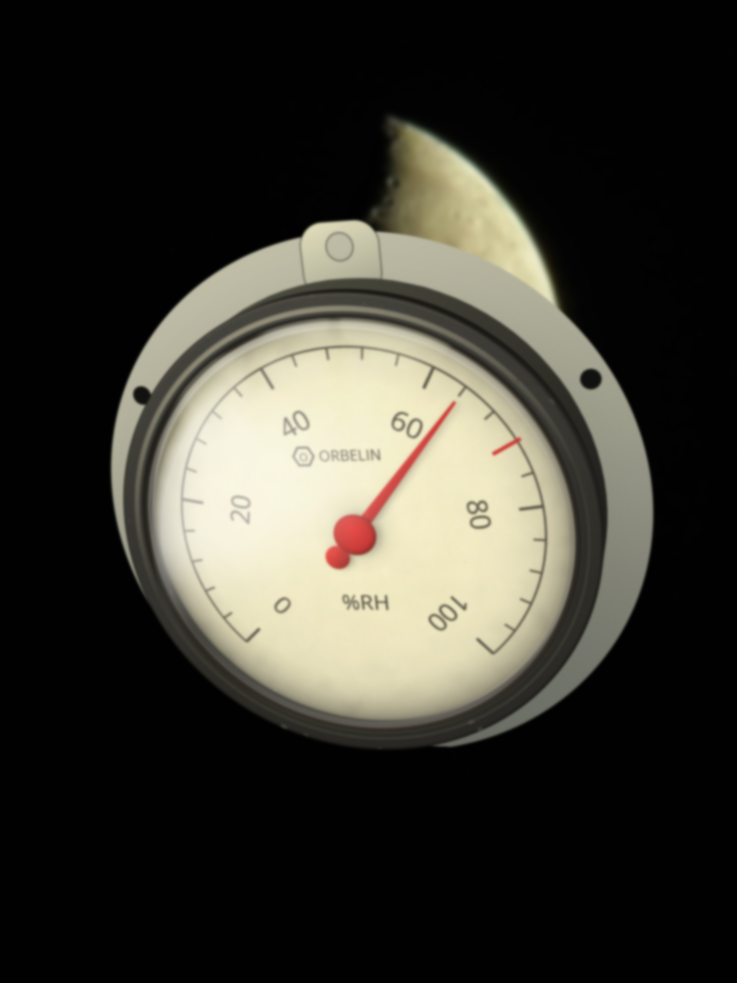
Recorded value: 64 %
